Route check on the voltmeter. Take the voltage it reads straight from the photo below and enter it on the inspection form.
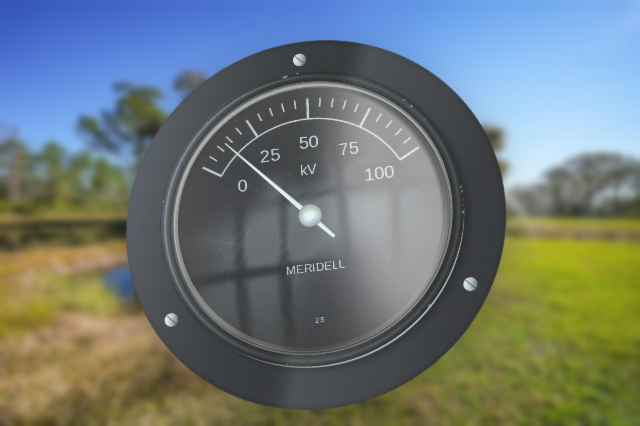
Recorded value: 12.5 kV
